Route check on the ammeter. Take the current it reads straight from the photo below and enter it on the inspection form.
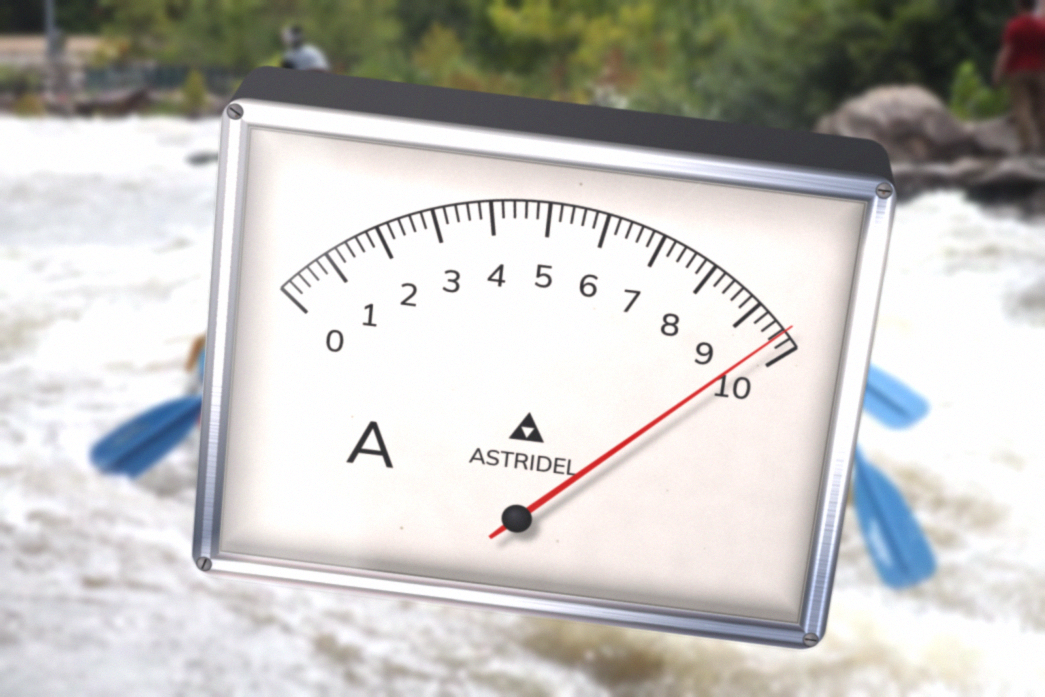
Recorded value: 9.6 A
